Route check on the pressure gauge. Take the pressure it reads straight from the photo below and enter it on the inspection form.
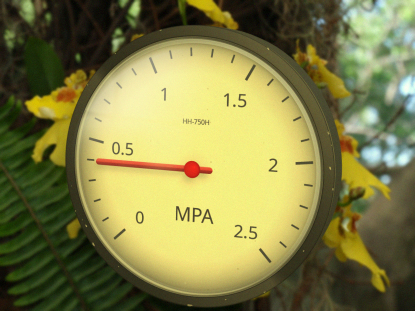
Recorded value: 0.4 MPa
